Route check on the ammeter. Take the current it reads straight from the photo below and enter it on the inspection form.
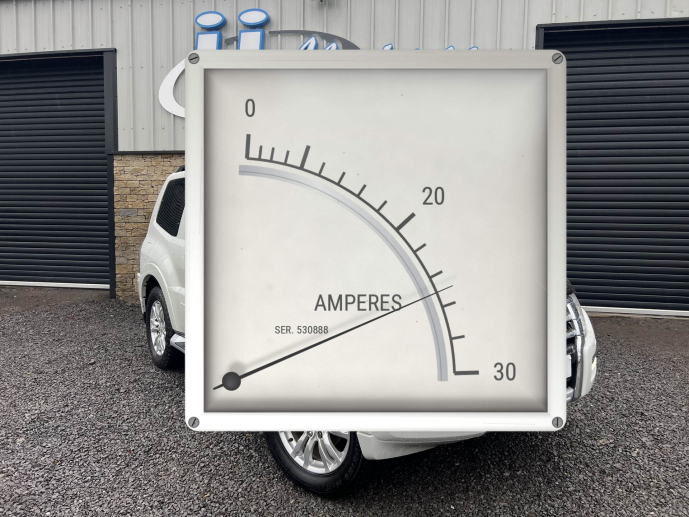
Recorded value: 25 A
